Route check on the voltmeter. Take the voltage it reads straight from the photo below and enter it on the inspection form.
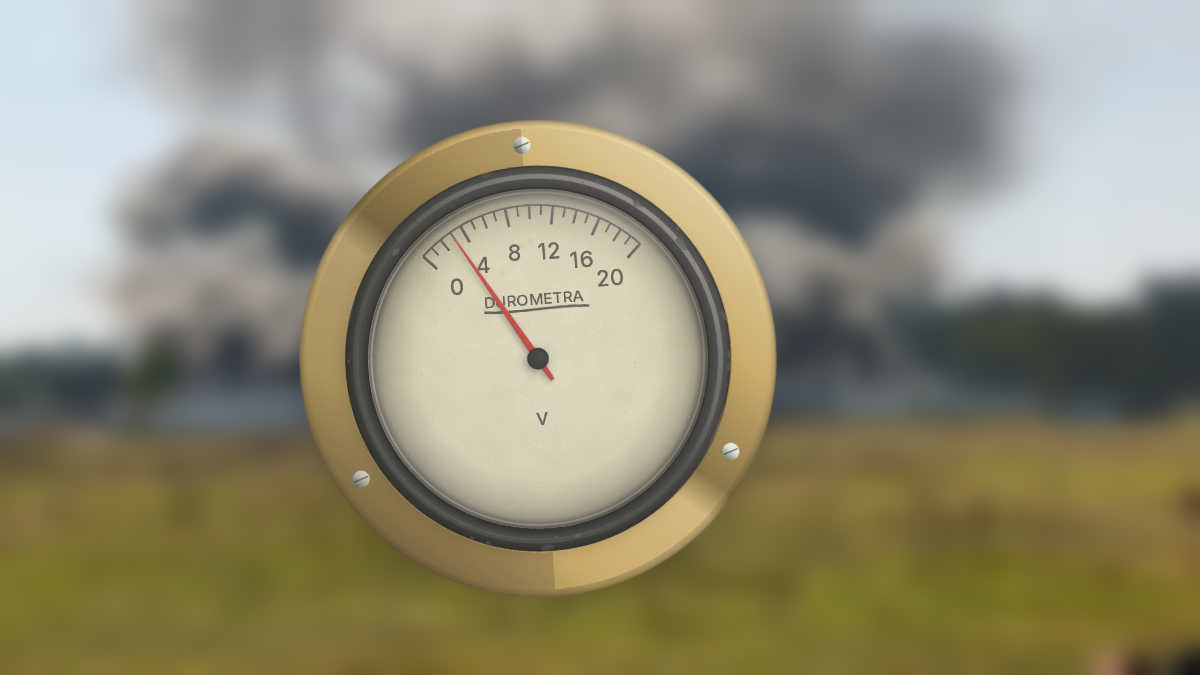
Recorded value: 3 V
